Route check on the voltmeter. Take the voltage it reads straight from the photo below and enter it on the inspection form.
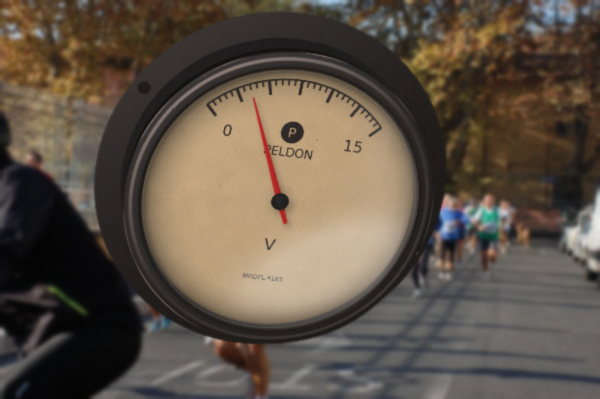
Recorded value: 3.5 V
